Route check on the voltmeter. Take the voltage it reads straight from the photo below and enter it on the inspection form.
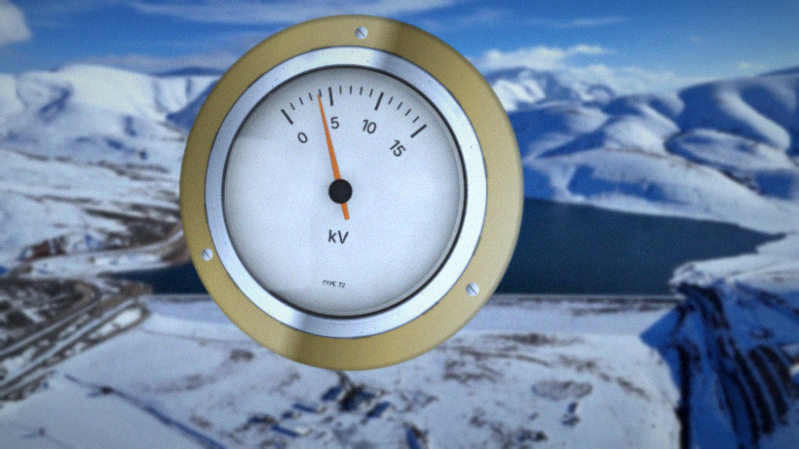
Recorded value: 4 kV
